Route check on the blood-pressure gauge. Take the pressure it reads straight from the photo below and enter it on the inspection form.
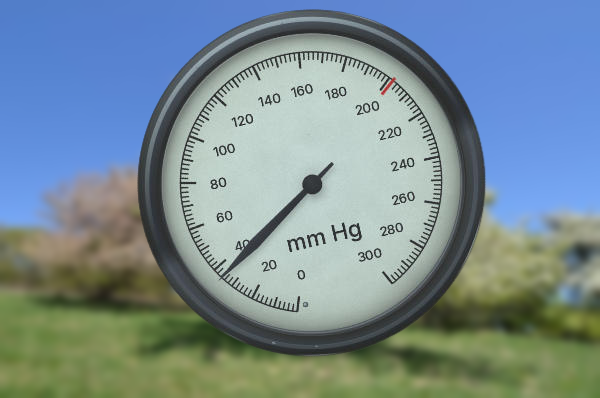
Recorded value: 36 mmHg
